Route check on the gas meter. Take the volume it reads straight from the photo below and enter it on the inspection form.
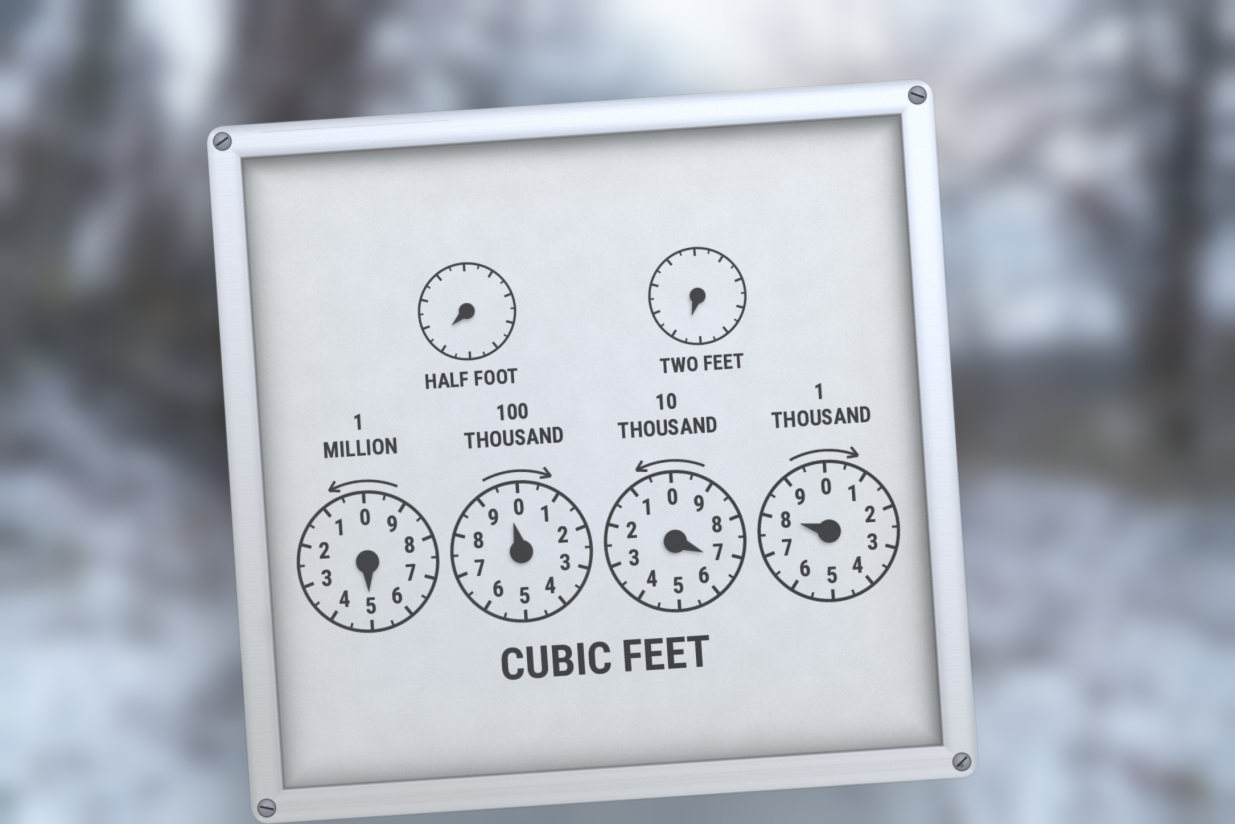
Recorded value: 496800 ft³
